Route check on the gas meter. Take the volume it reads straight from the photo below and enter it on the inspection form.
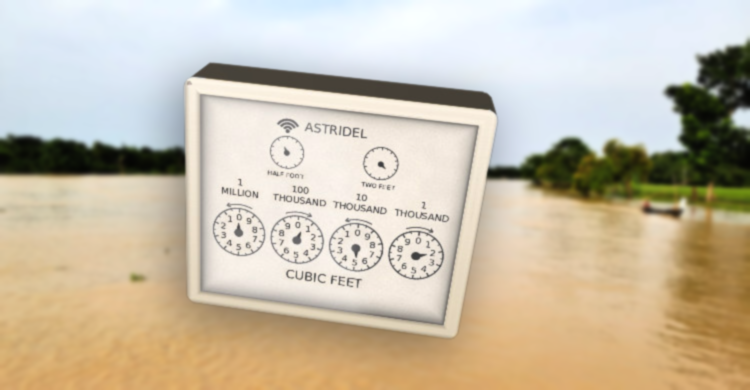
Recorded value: 5200 ft³
